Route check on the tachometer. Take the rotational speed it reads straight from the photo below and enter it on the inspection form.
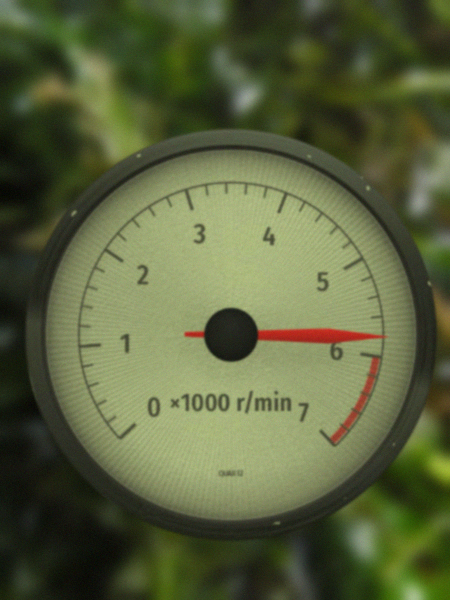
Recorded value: 5800 rpm
